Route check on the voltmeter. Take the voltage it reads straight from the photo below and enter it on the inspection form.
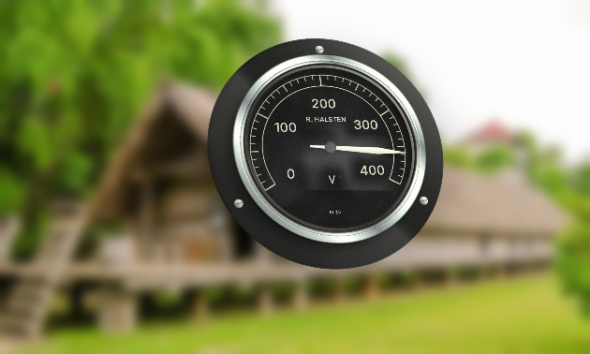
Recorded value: 360 V
